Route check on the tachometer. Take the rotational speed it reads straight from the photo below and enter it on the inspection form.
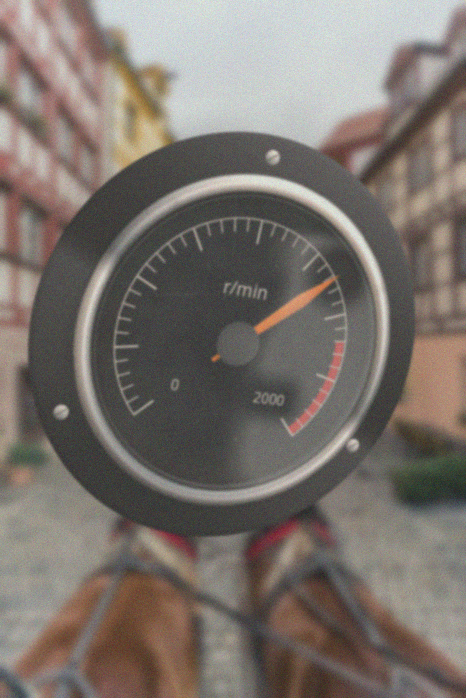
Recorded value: 1350 rpm
